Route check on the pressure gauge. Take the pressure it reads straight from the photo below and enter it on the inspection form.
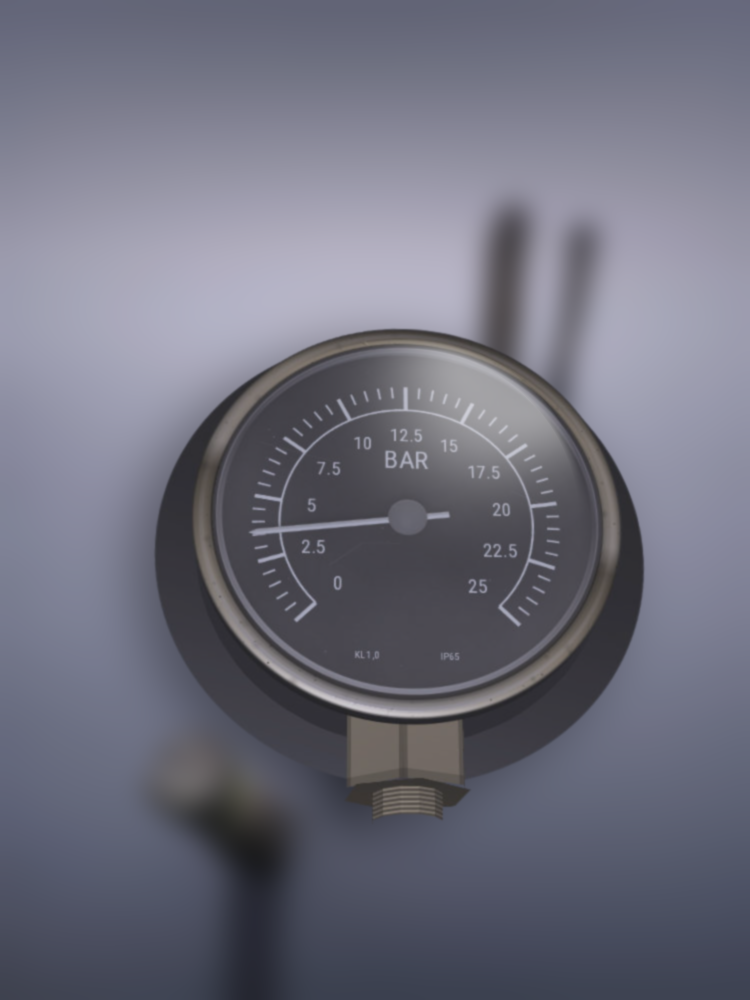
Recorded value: 3.5 bar
